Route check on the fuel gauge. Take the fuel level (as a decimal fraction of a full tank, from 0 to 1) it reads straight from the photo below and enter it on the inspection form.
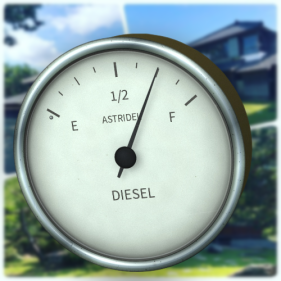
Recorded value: 0.75
